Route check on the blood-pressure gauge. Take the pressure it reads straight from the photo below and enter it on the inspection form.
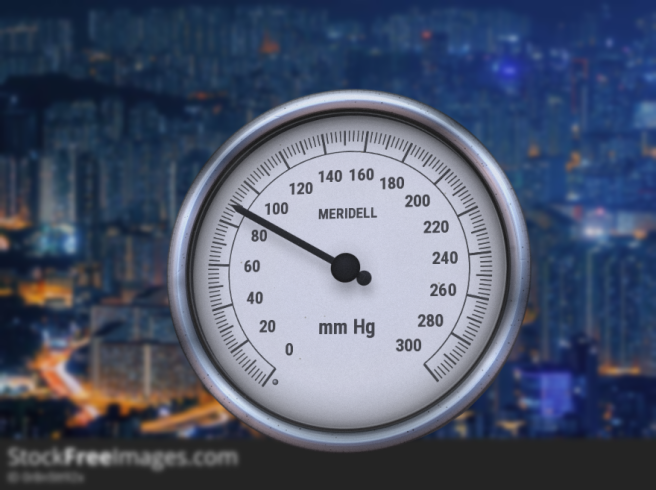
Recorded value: 88 mmHg
